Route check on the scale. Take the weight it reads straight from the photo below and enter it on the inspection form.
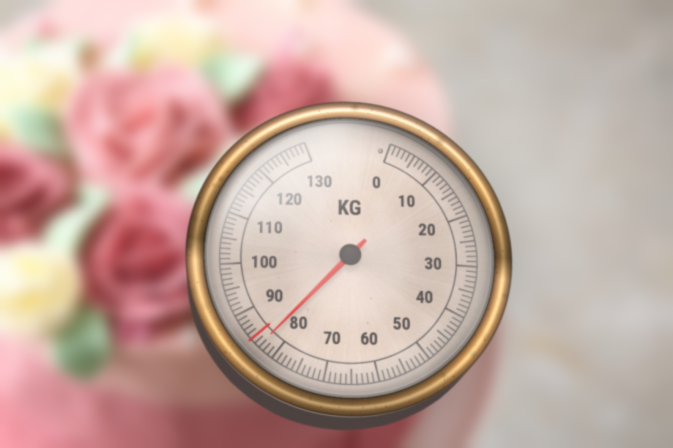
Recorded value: 83 kg
